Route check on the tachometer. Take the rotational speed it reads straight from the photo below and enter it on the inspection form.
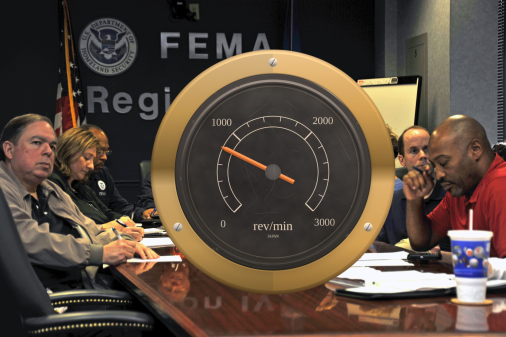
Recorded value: 800 rpm
